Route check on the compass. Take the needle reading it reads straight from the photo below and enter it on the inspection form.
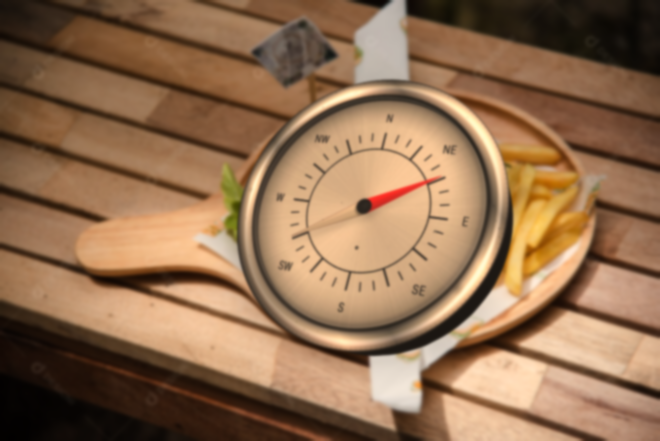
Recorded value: 60 °
